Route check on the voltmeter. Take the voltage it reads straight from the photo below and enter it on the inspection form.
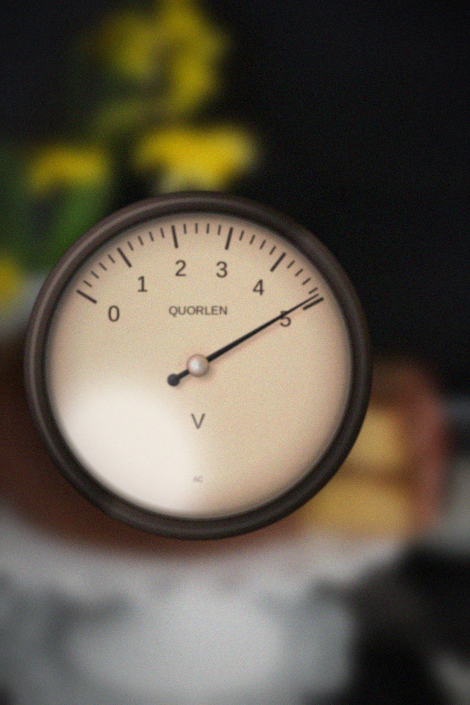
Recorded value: 4.9 V
